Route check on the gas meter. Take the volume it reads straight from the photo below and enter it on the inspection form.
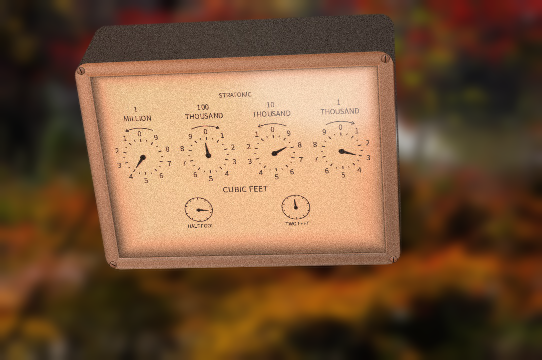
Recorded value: 398300 ft³
